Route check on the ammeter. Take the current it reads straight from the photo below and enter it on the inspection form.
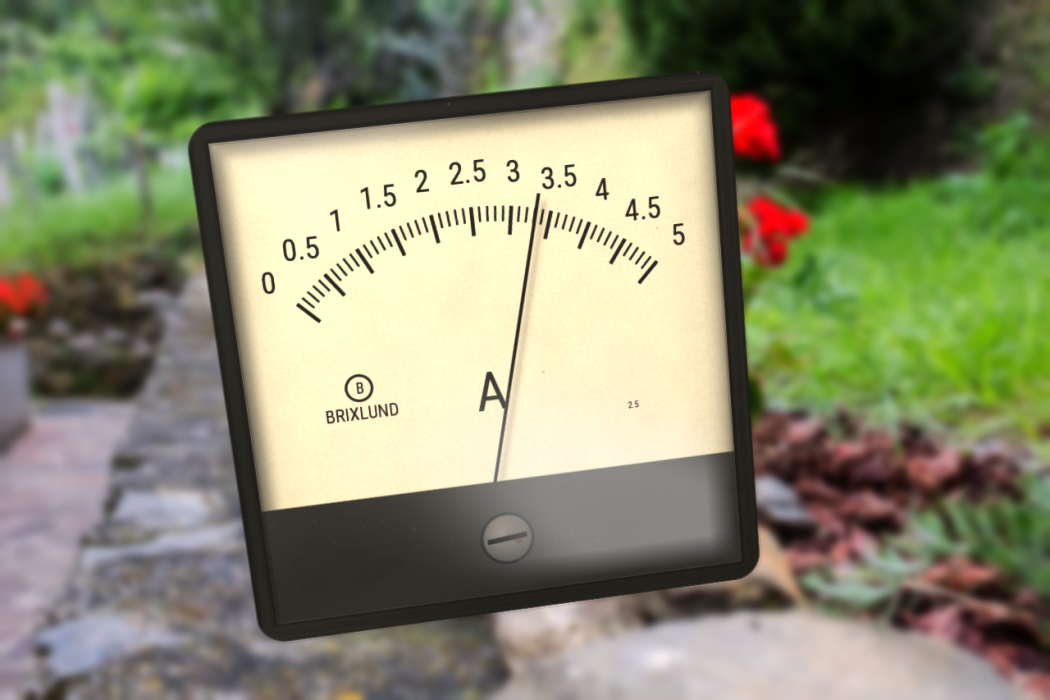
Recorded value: 3.3 A
